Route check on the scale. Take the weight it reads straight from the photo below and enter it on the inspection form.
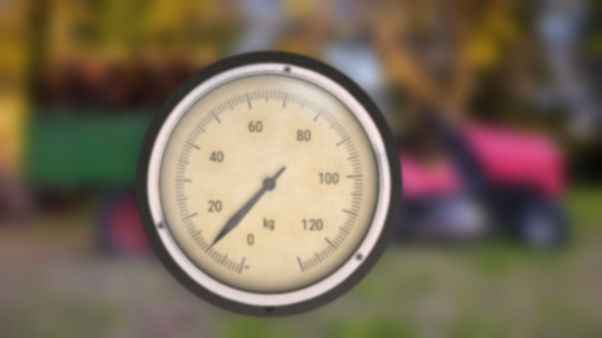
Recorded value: 10 kg
